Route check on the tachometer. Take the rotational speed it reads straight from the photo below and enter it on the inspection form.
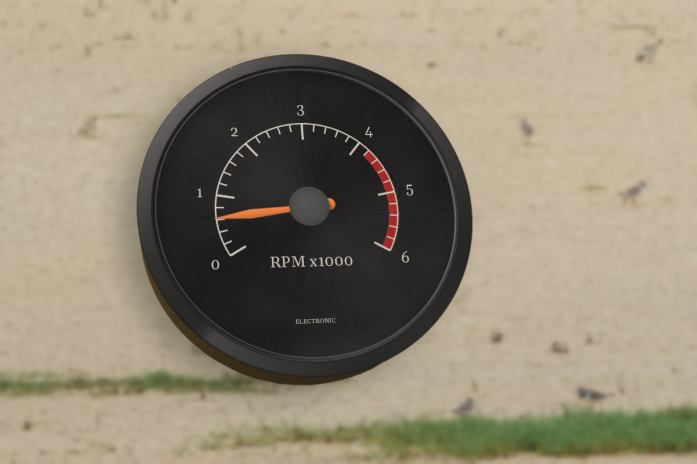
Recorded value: 600 rpm
